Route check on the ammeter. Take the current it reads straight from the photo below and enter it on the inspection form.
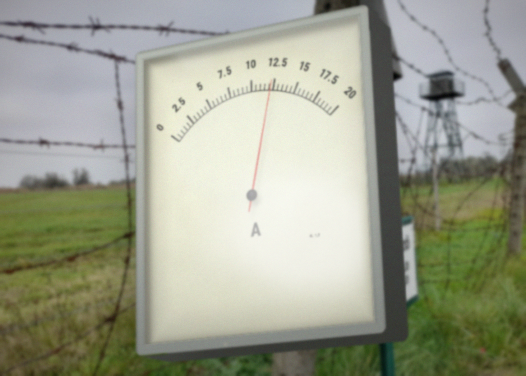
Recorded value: 12.5 A
